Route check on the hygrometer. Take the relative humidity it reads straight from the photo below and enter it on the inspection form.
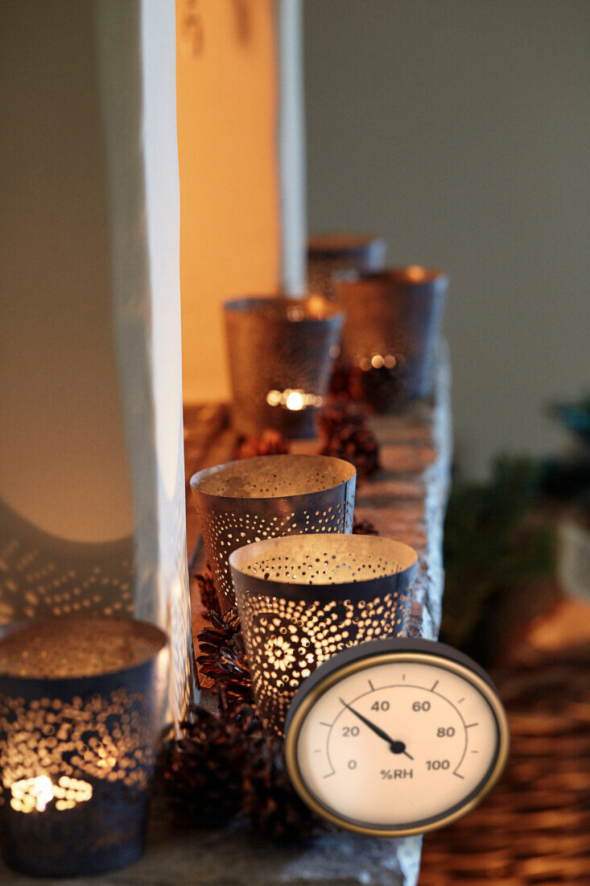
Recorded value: 30 %
